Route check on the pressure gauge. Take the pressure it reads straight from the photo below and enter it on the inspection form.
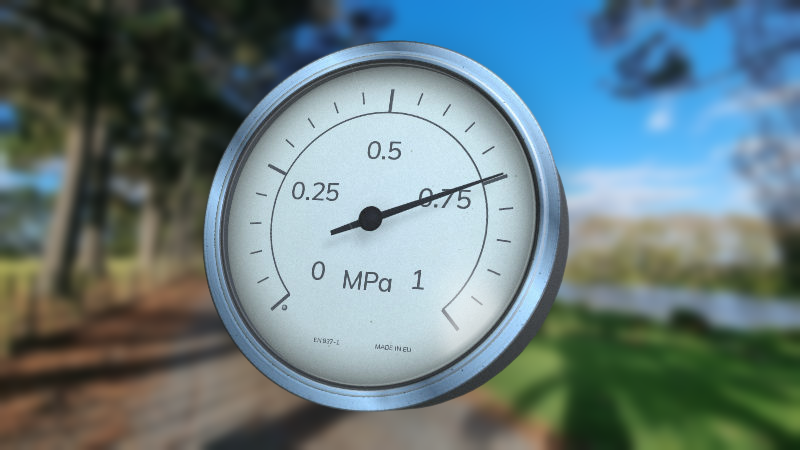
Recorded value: 0.75 MPa
